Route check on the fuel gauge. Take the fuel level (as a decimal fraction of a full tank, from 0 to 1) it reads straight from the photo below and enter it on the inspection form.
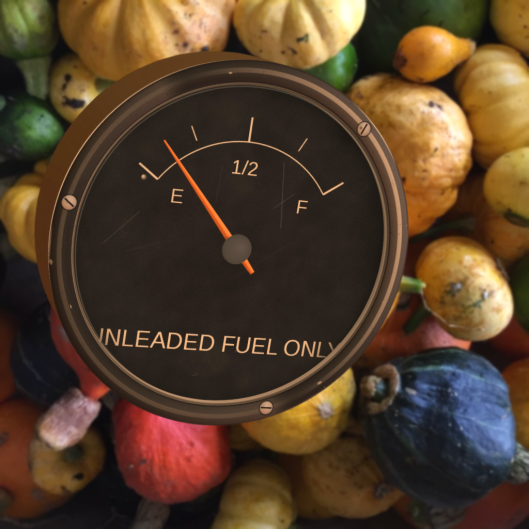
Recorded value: 0.125
